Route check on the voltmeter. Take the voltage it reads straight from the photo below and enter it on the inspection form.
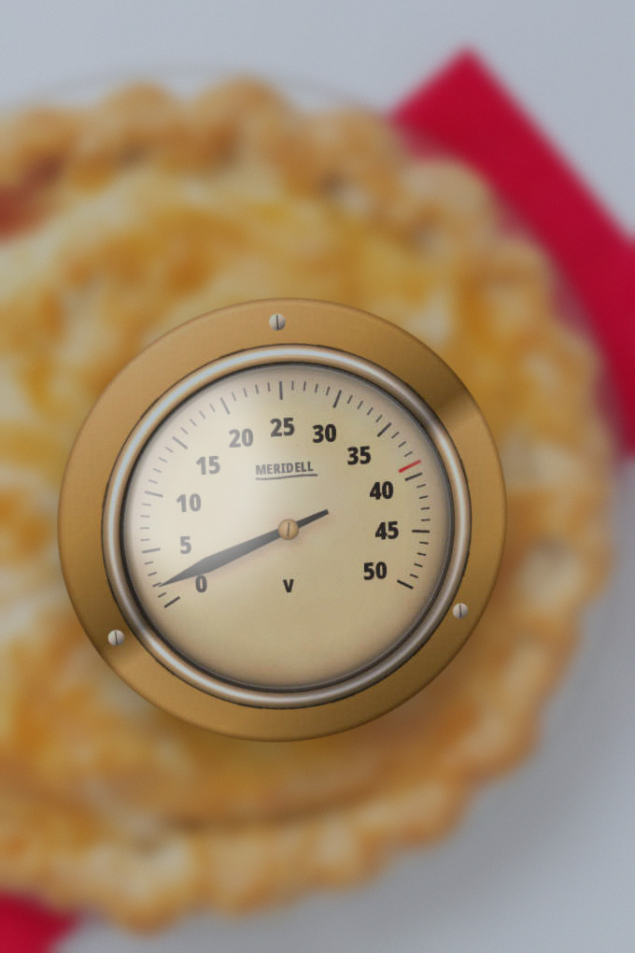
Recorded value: 2 V
